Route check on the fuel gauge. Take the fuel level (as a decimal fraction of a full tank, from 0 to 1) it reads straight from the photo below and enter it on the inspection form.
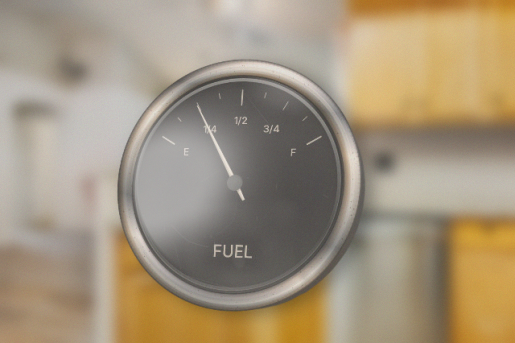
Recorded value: 0.25
